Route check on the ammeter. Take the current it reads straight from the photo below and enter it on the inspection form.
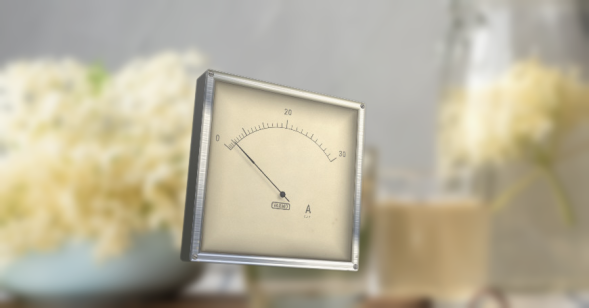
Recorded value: 5 A
